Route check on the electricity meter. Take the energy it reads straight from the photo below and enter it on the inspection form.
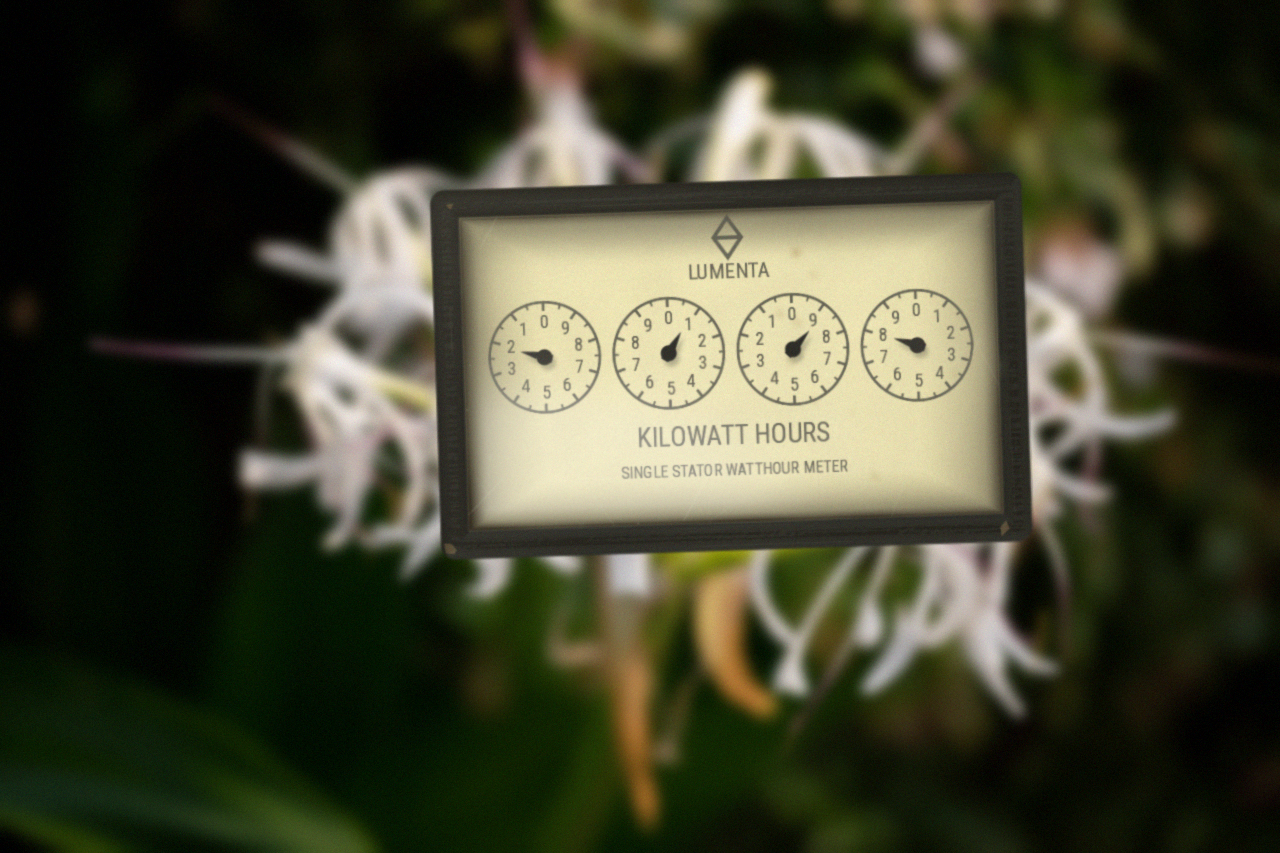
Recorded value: 2088 kWh
